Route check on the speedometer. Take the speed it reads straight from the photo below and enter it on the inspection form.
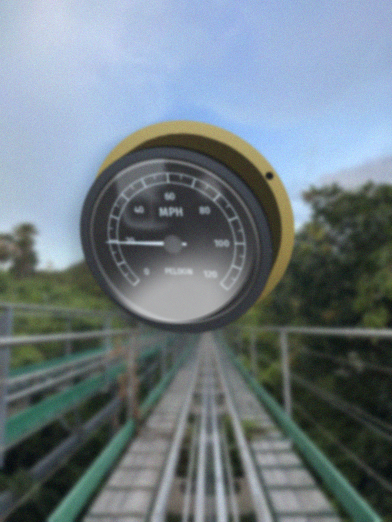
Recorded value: 20 mph
